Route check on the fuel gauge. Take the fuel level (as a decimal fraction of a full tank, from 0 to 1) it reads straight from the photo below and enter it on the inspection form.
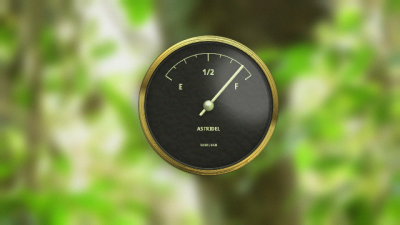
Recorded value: 0.875
